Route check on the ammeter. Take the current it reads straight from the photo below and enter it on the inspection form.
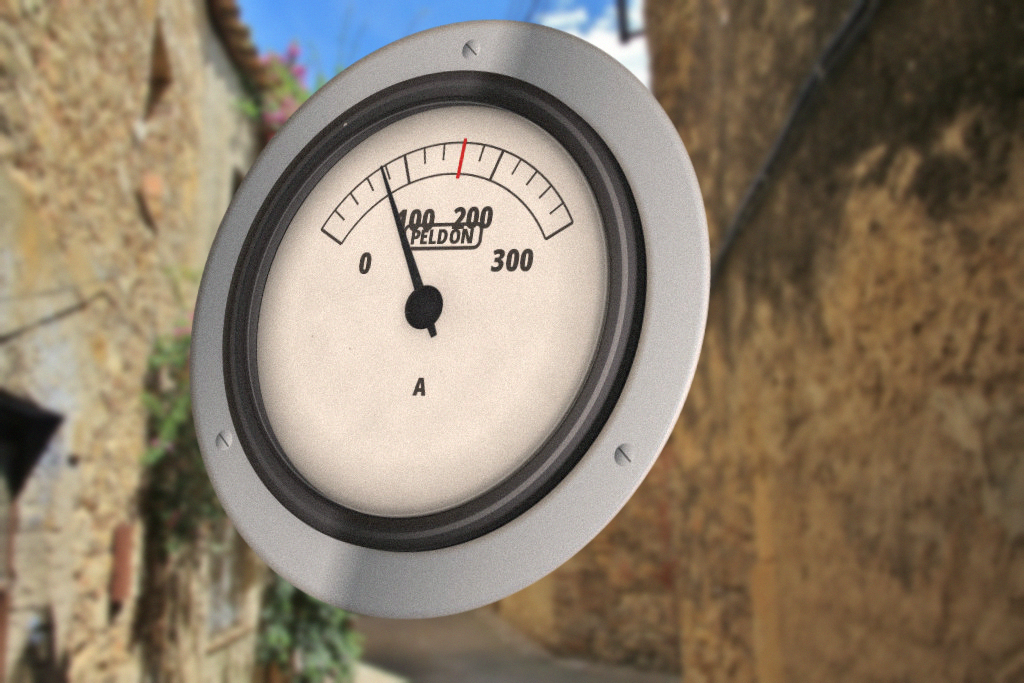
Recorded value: 80 A
